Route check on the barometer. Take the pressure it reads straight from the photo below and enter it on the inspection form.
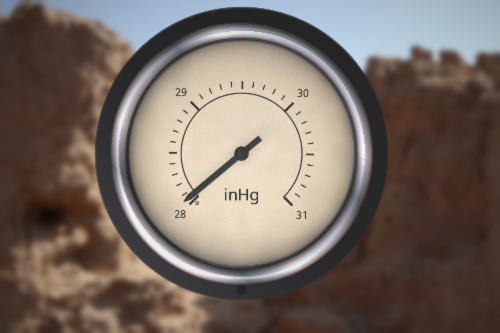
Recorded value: 28.05 inHg
